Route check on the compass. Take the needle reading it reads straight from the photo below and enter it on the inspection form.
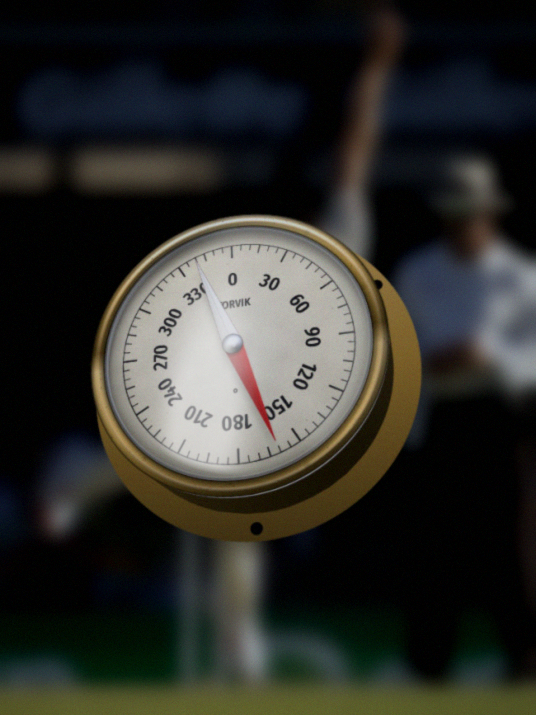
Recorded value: 160 °
